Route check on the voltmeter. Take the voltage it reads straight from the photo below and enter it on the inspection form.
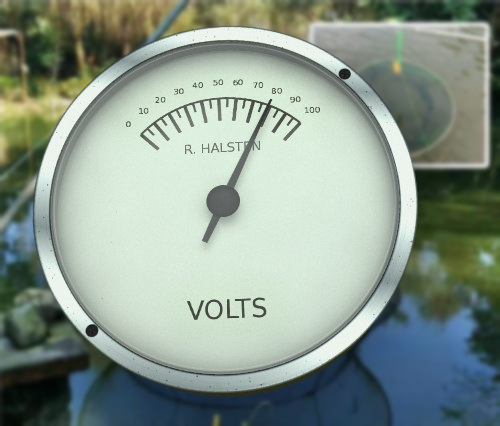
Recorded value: 80 V
